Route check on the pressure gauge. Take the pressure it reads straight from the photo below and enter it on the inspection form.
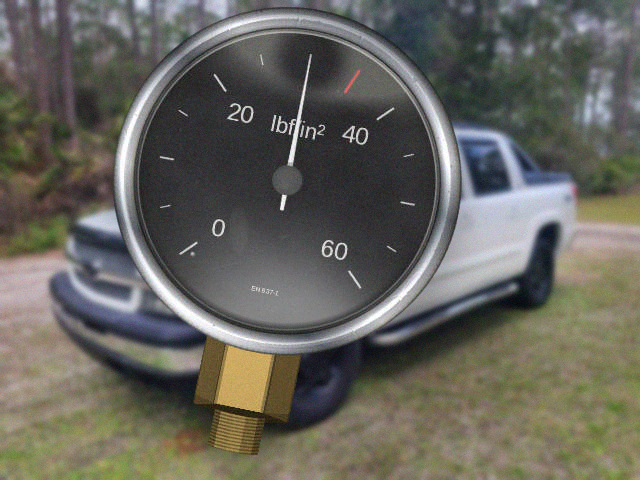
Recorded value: 30 psi
